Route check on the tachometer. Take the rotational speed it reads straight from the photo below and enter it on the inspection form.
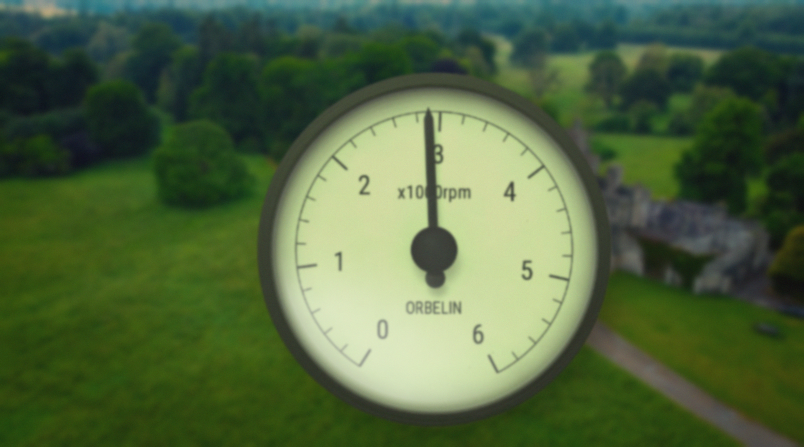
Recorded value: 2900 rpm
